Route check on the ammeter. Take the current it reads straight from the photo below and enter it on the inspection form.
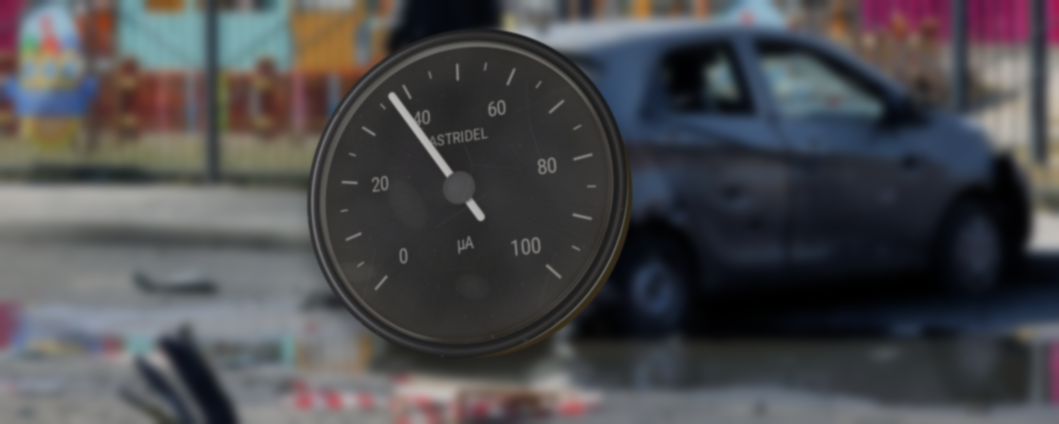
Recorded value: 37.5 µA
